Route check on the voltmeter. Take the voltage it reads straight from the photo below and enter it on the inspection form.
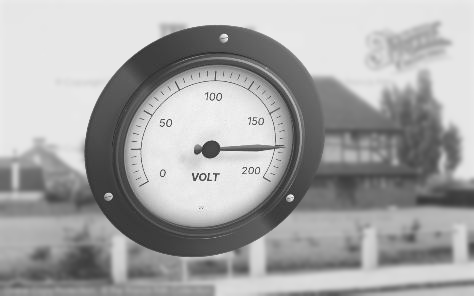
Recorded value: 175 V
